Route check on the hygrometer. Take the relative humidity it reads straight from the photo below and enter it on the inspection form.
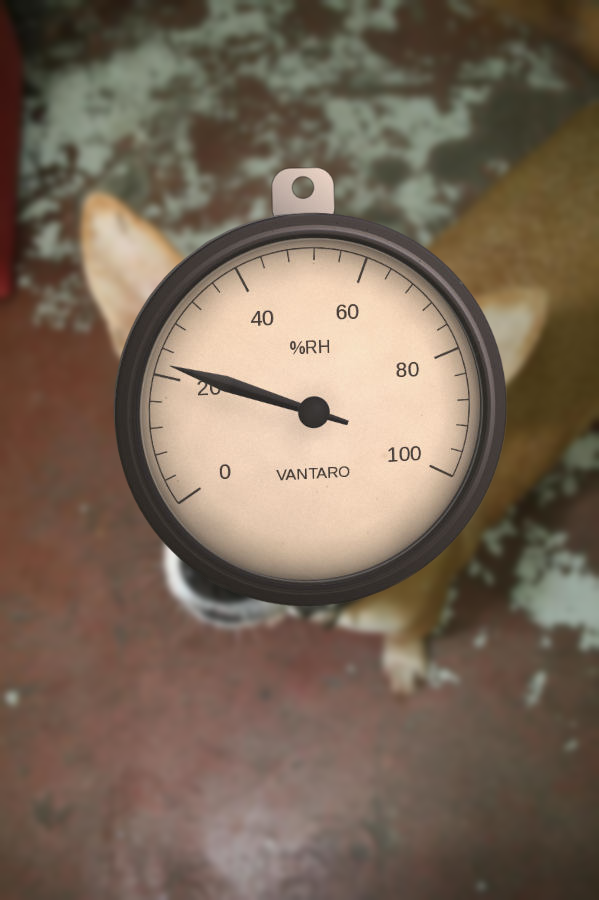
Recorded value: 22 %
